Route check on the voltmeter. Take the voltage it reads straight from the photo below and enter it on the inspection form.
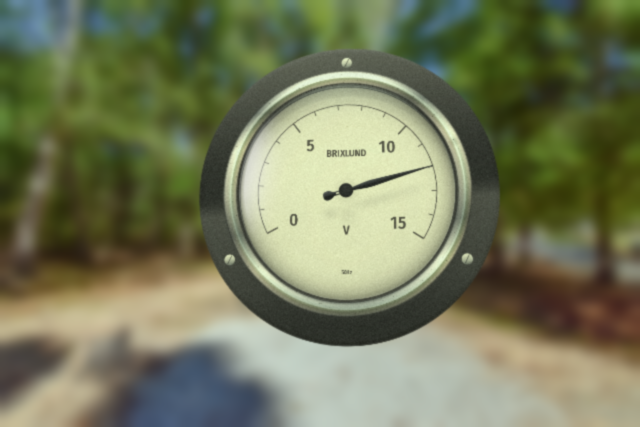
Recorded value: 12 V
